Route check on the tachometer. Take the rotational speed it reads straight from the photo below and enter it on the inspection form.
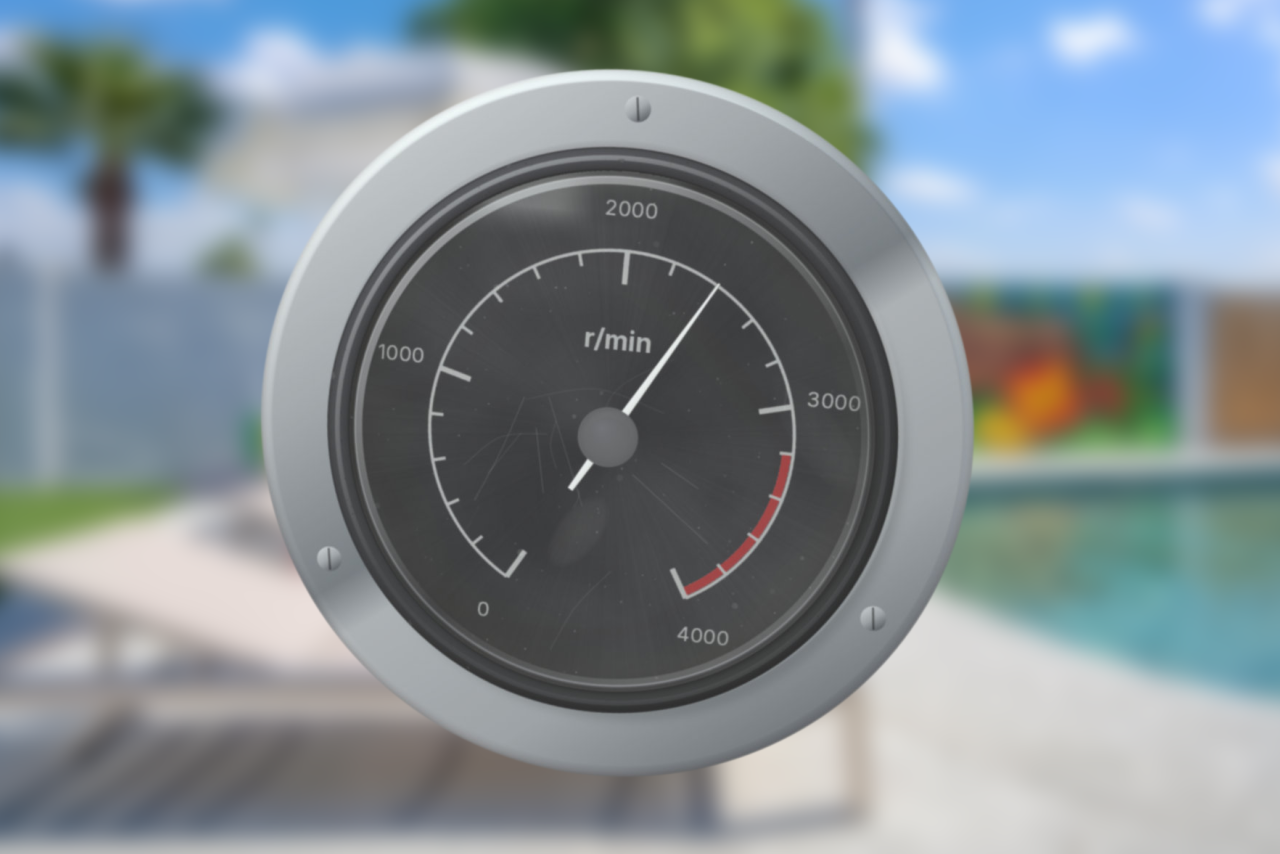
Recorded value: 2400 rpm
